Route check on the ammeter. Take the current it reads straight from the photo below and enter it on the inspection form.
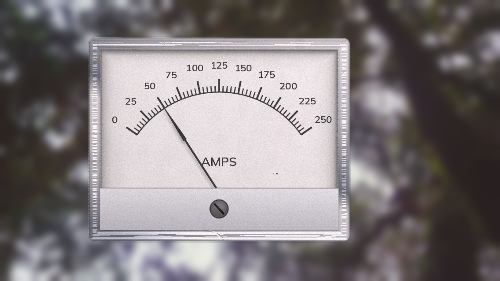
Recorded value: 50 A
